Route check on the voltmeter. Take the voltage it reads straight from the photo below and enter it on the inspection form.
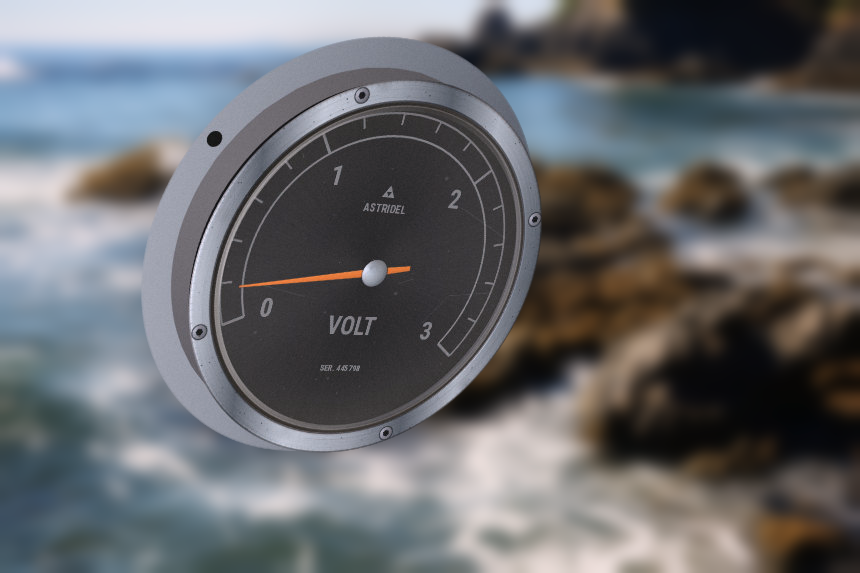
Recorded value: 0.2 V
